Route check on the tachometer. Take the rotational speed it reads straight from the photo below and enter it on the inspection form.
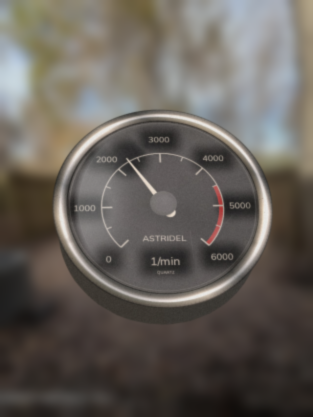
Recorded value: 2250 rpm
